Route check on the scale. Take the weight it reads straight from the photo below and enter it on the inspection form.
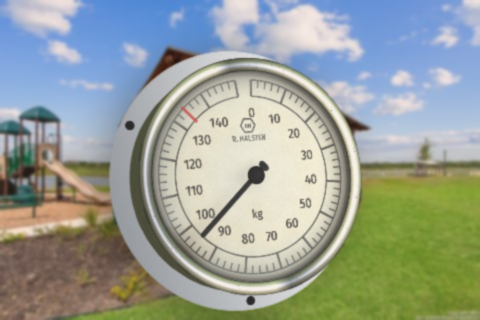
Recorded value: 96 kg
